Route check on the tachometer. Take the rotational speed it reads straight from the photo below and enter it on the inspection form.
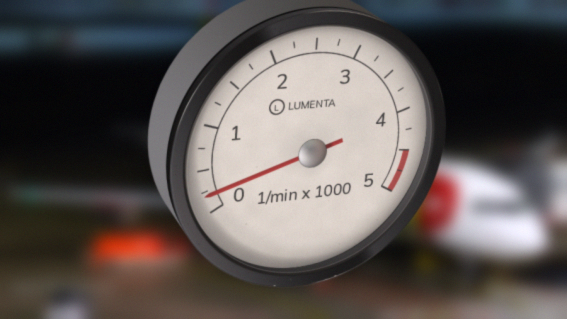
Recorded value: 250 rpm
